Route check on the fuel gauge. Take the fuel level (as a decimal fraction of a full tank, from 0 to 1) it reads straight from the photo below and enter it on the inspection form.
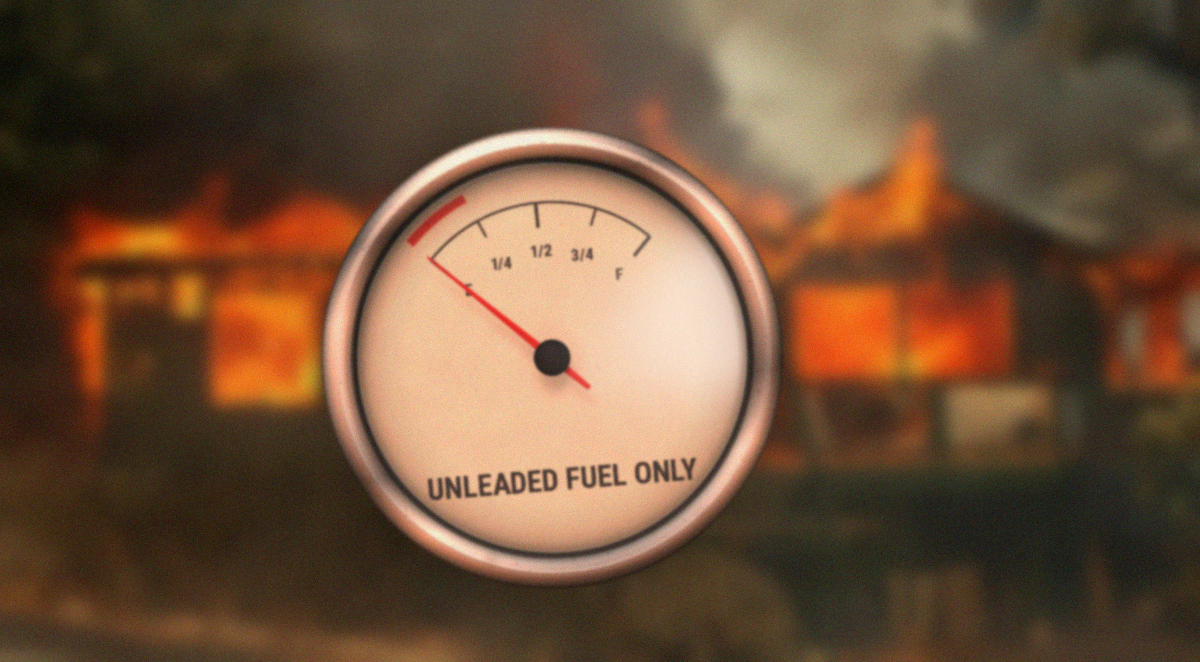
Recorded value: 0
